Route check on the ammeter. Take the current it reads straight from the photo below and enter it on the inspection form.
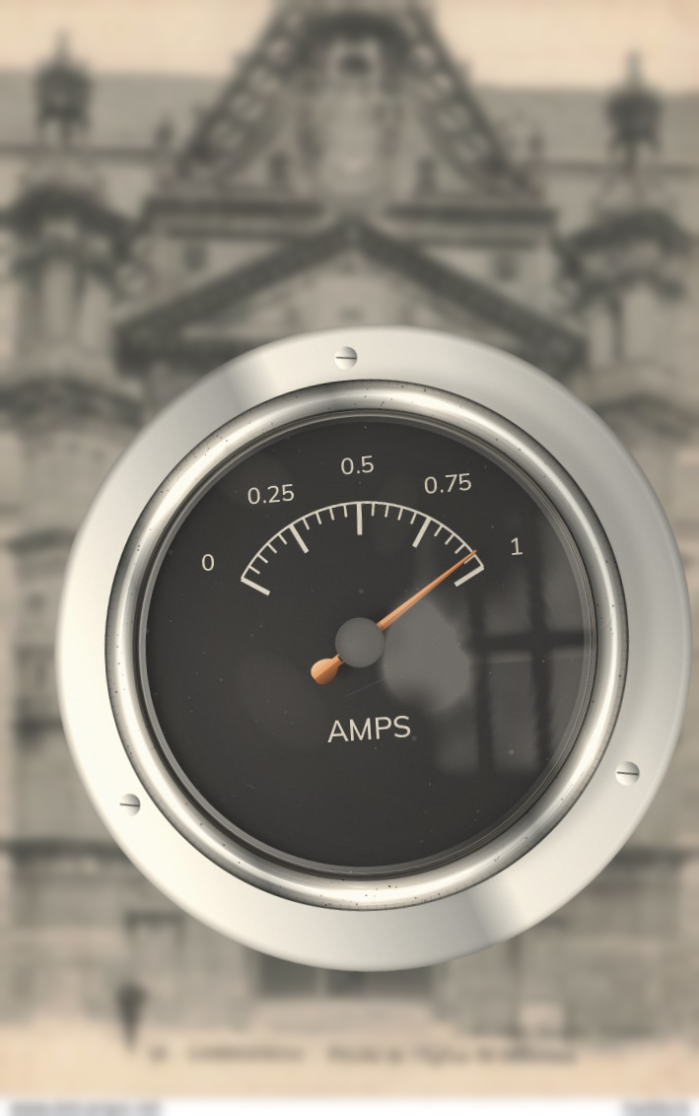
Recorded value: 0.95 A
